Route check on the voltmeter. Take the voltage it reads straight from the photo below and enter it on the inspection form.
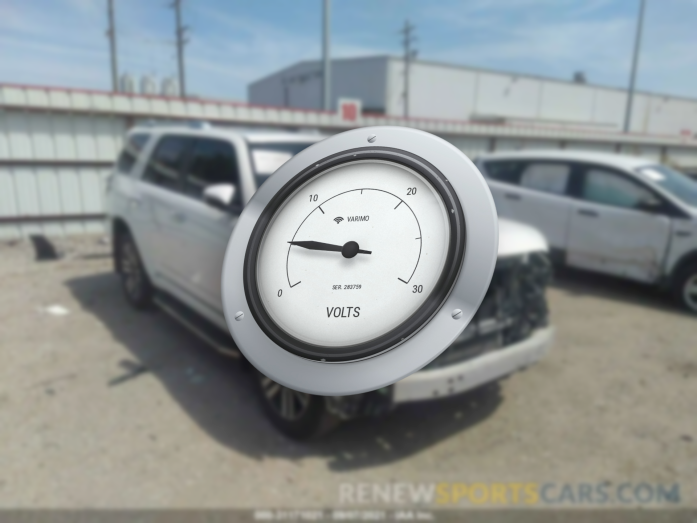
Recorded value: 5 V
